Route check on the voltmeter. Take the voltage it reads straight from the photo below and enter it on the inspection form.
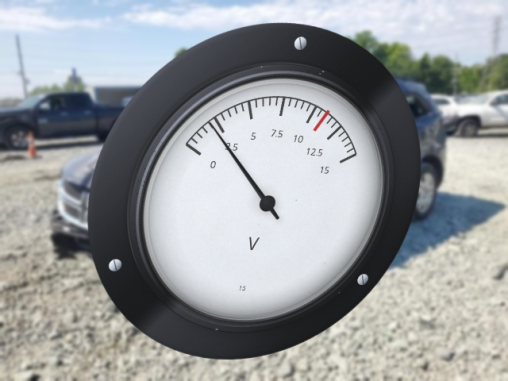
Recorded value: 2 V
